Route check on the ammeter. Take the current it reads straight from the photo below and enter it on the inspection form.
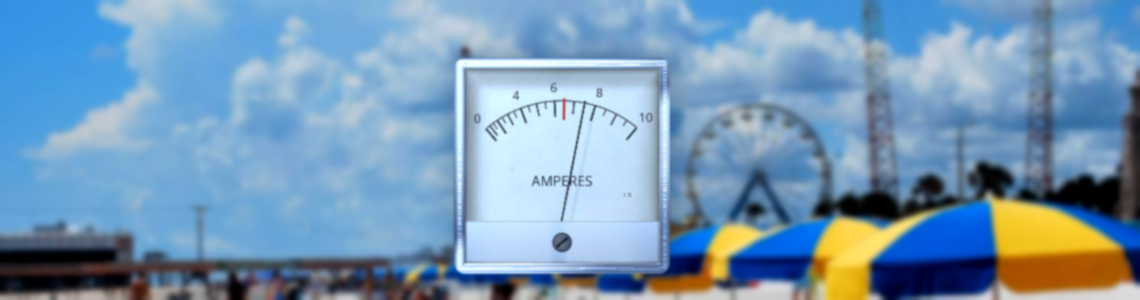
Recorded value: 7.5 A
